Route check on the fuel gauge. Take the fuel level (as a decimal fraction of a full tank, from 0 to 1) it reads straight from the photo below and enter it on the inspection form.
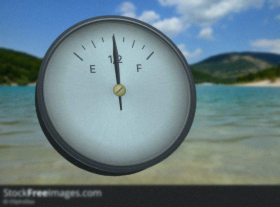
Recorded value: 0.5
